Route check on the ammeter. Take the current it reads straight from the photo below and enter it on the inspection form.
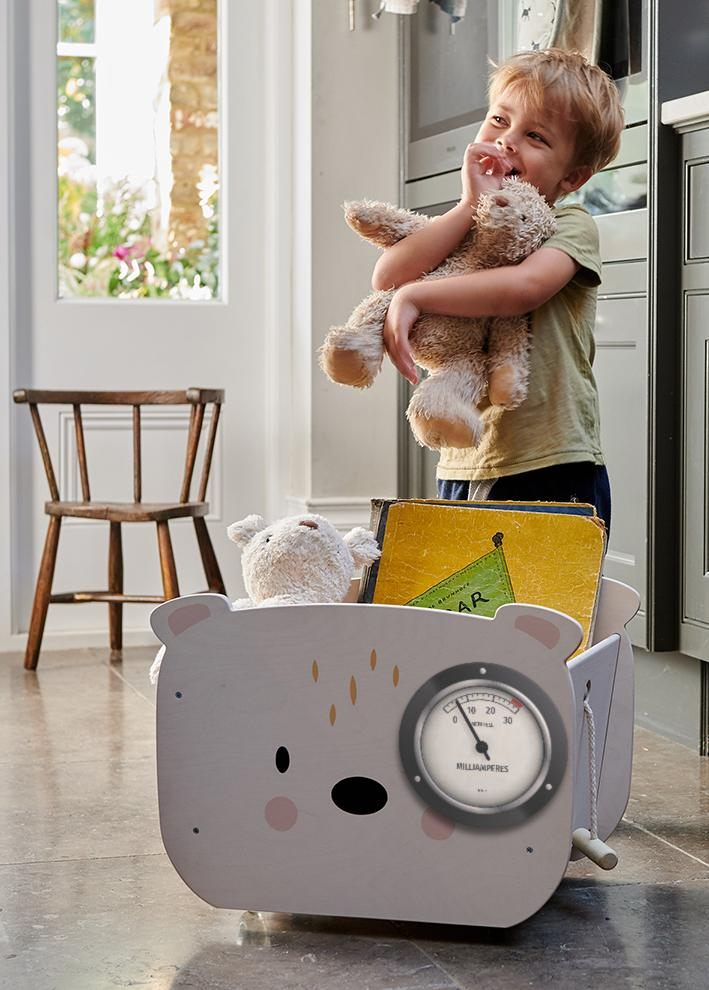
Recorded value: 6 mA
